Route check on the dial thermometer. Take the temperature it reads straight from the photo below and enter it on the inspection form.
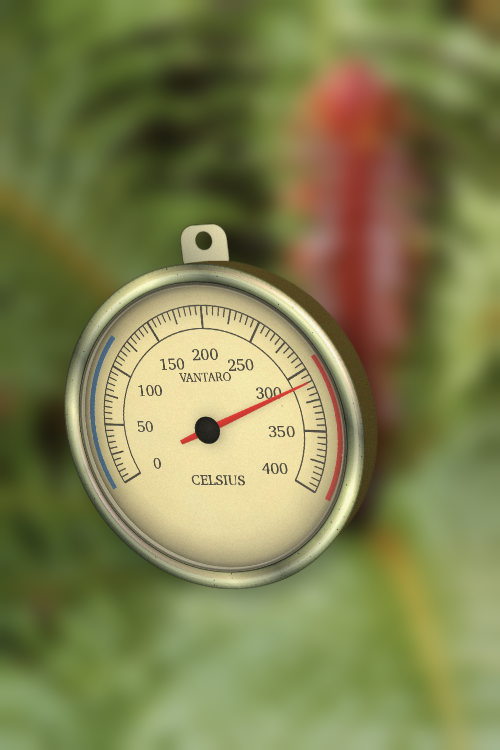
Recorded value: 310 °C
